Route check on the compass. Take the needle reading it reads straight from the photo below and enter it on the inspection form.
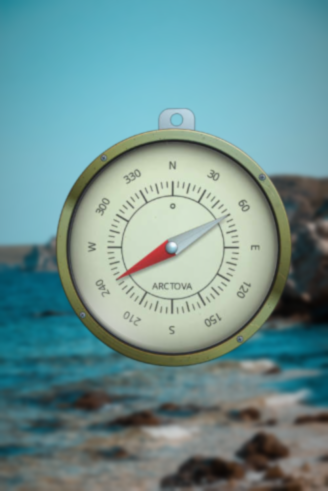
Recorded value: 240 °
